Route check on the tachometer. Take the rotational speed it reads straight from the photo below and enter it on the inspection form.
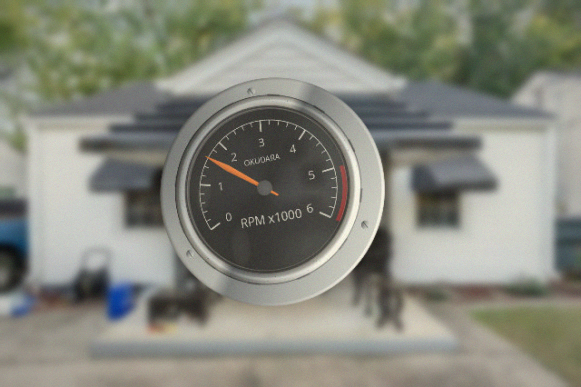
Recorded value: 1600 rpm
